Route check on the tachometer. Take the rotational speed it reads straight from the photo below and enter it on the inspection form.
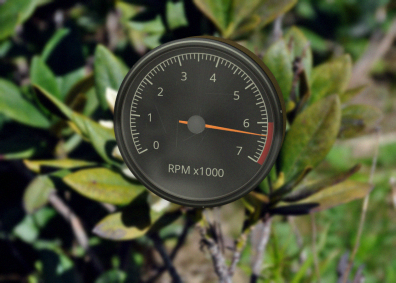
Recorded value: 6300 rpm
